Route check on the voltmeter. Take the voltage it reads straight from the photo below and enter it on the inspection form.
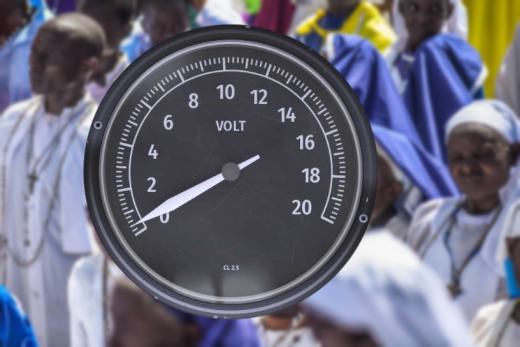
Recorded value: 0.4 V
